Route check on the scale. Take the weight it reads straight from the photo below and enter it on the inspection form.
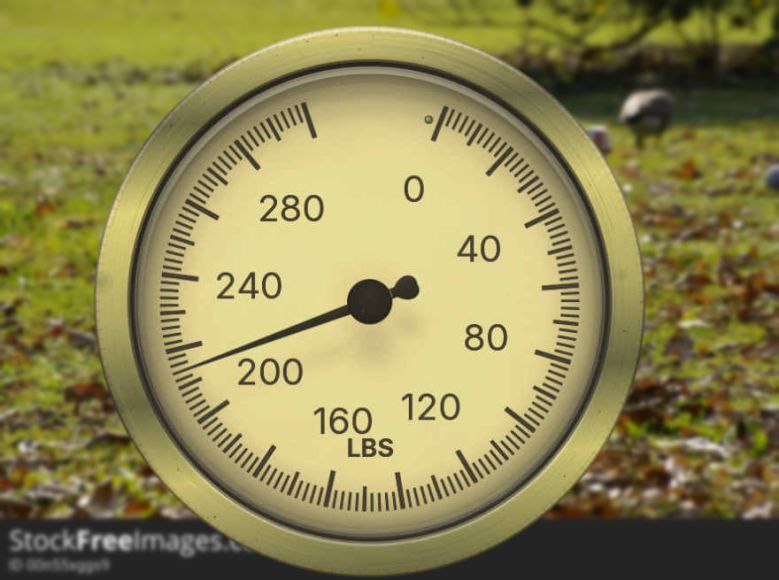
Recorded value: 214 lb
